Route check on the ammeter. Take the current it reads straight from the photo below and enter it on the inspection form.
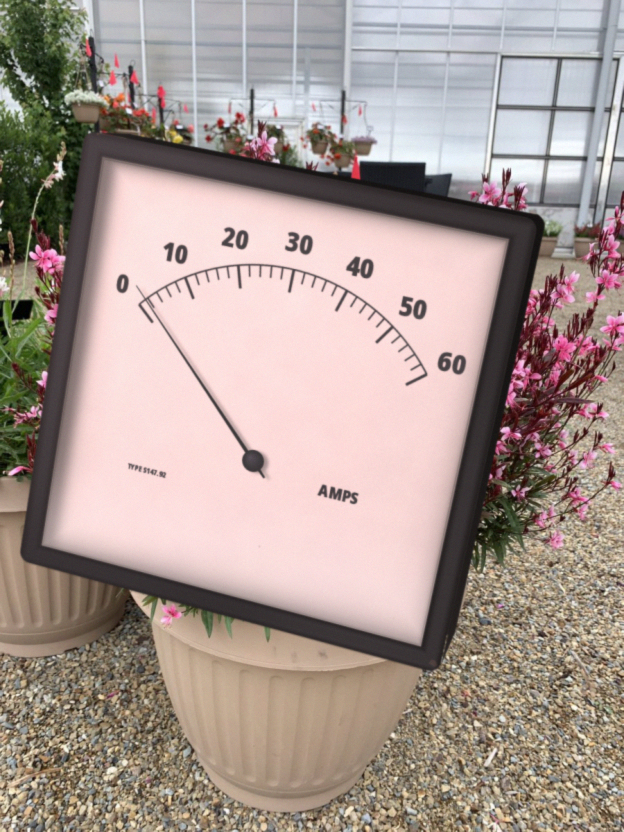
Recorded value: 2 A
